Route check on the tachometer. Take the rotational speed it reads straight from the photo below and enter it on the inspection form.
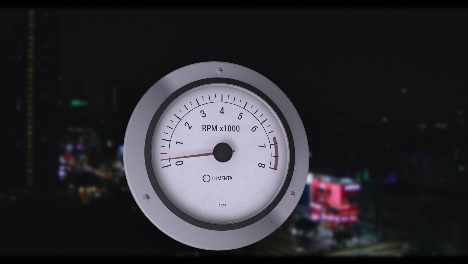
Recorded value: 250 rpm
